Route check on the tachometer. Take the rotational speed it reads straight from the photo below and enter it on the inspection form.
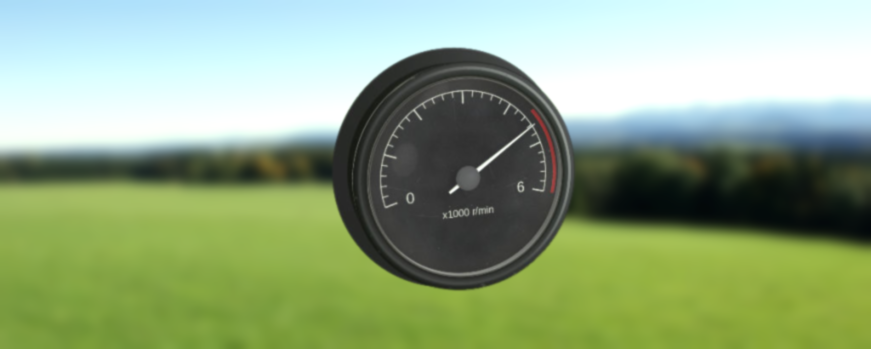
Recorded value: 4600 rpm
